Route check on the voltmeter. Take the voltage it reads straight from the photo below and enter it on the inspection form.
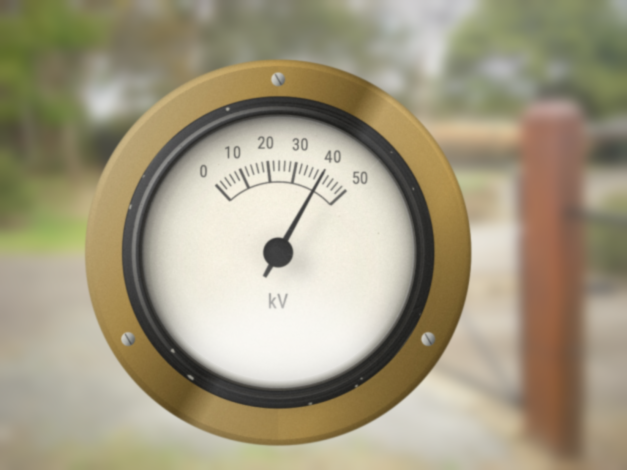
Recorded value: 40 kV
